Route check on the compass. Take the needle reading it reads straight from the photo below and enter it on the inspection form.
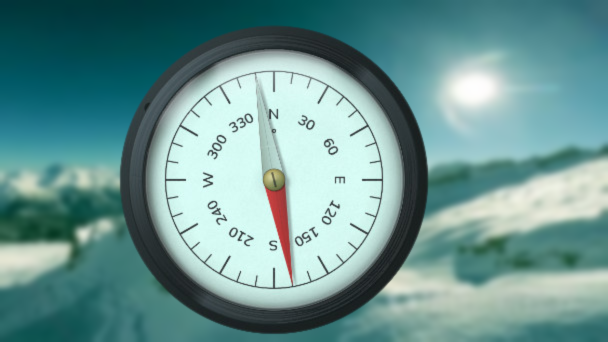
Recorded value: 170 °
